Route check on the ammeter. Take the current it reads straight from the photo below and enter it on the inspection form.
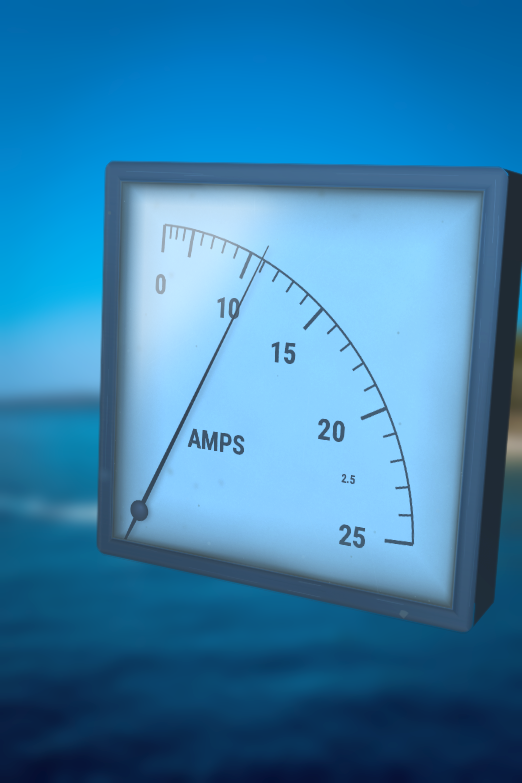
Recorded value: 11 A
